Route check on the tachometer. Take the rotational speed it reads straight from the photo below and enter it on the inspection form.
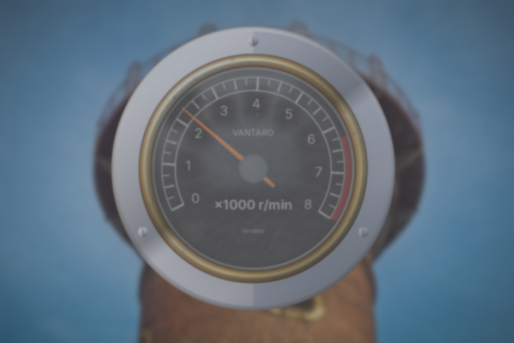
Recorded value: 2250 rpm
